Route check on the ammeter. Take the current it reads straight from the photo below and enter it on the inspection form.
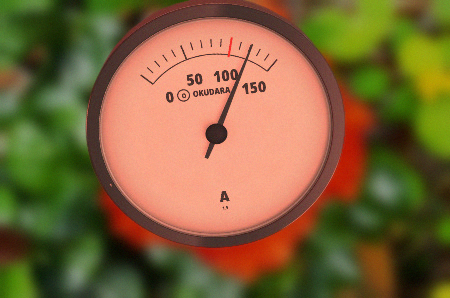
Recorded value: 120 A
